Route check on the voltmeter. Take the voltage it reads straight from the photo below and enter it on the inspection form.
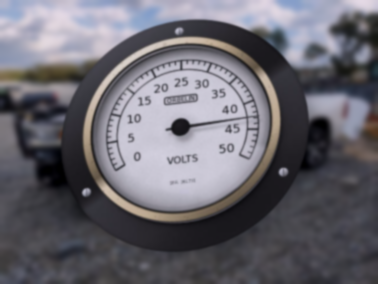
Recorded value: 43 V
